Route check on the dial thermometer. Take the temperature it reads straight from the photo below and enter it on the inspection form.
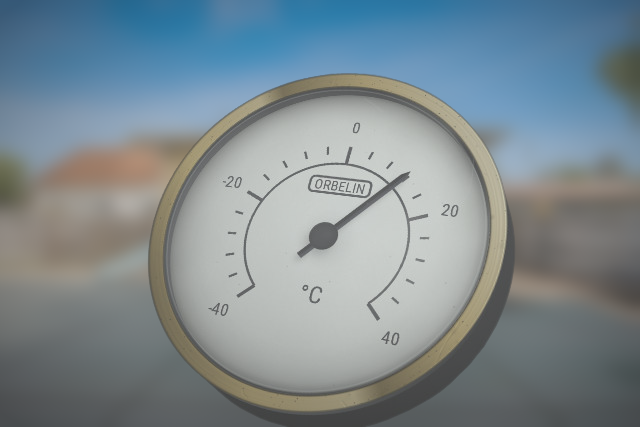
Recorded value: 12 °C
